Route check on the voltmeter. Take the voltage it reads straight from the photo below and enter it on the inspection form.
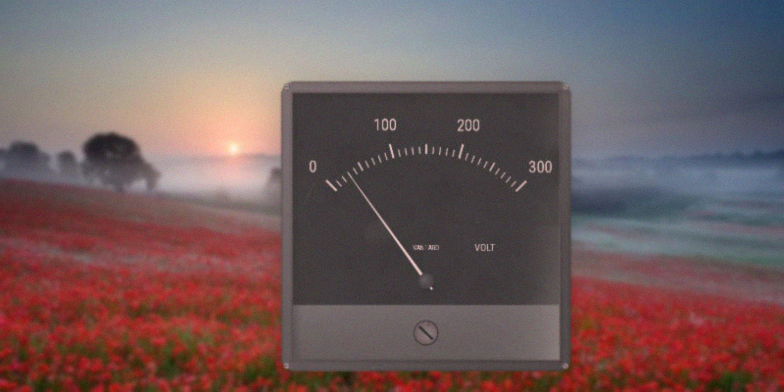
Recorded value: 30 V
